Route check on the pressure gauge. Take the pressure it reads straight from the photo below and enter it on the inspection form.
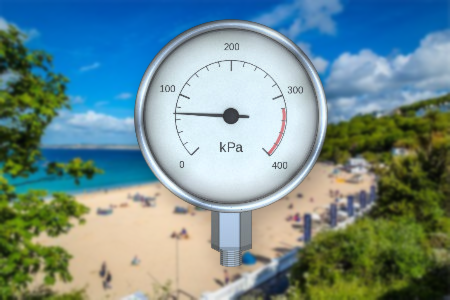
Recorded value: 70 kPa
